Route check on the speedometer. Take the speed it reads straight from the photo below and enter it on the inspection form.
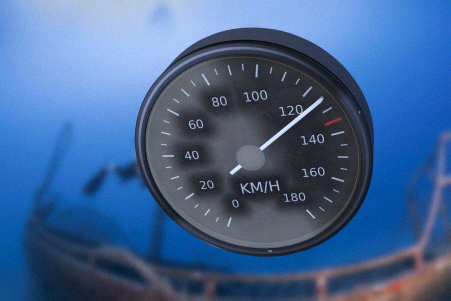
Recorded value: 125 km/h
